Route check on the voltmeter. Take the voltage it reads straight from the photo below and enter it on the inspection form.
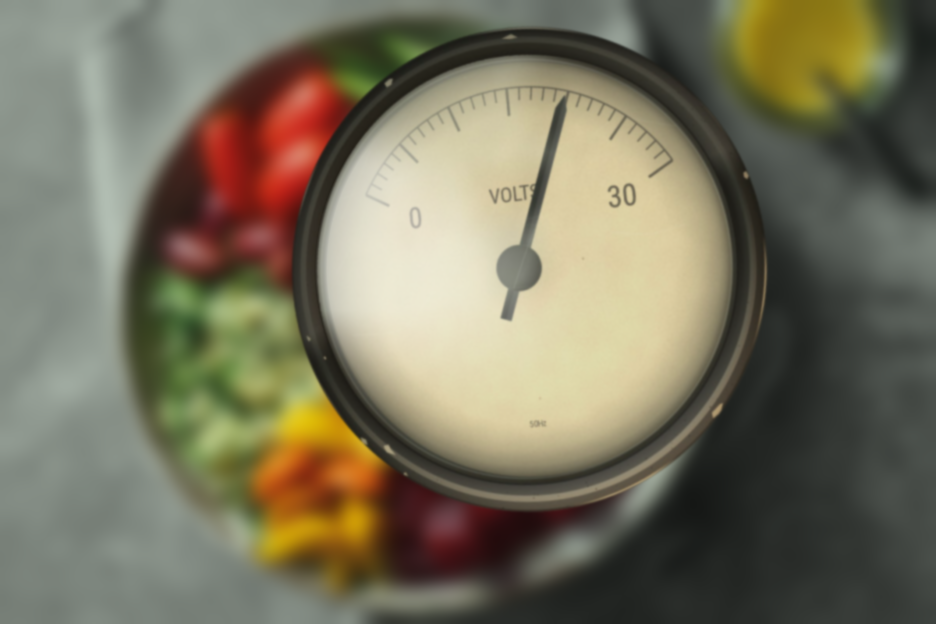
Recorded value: 20 V
